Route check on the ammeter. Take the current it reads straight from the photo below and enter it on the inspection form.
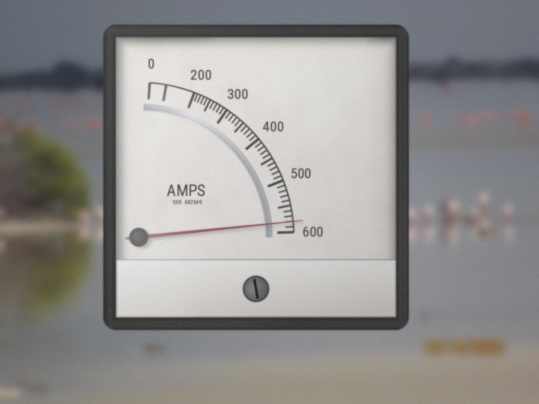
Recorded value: 580 A
